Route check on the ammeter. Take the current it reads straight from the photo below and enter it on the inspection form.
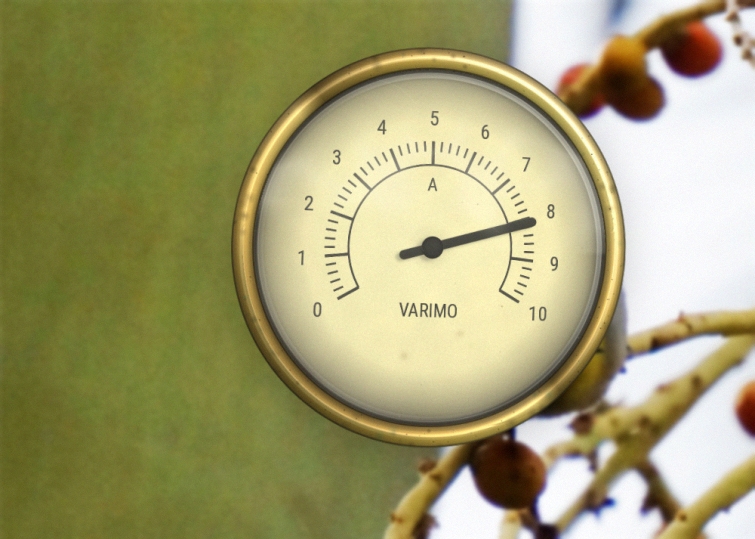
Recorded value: 8.1 A
